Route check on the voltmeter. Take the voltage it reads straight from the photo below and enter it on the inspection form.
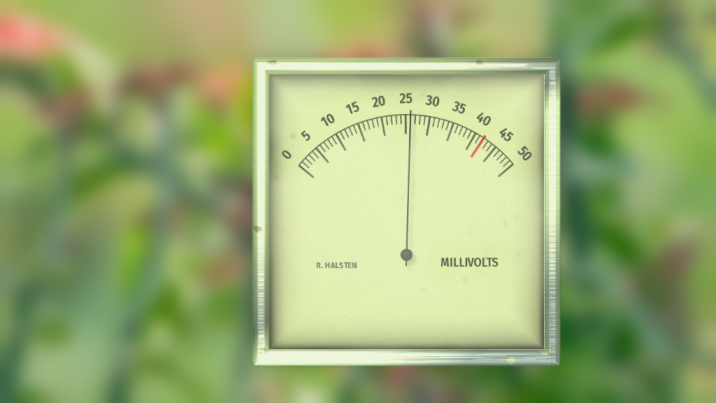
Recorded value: 26 mV
